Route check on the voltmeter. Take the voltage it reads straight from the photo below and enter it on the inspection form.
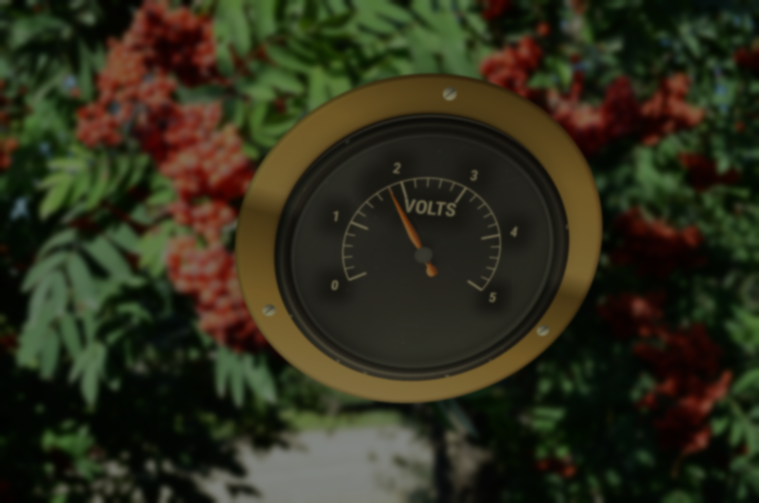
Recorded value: 1.8 V
